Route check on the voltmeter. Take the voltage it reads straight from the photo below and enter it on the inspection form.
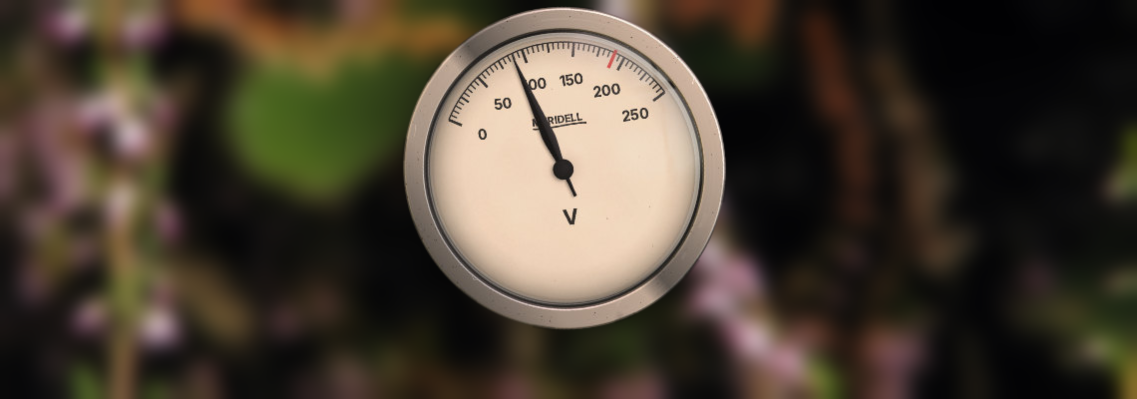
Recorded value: 90 V
